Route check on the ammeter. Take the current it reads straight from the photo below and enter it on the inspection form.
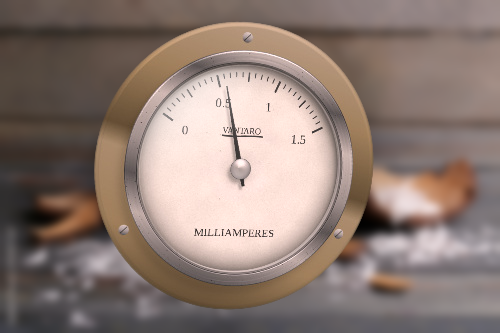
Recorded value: 0.55 mA
